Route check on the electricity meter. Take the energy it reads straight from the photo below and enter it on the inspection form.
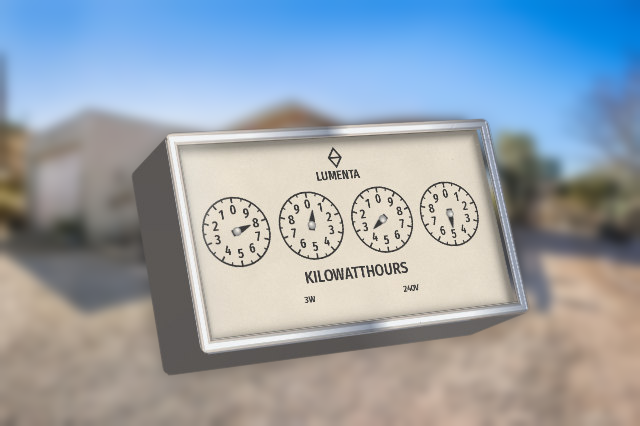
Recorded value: 8035 kWh
